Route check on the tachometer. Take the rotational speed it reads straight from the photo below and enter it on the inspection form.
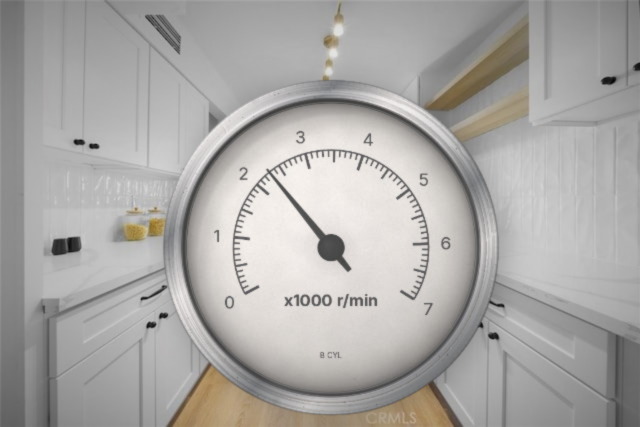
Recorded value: 2300 rpm
